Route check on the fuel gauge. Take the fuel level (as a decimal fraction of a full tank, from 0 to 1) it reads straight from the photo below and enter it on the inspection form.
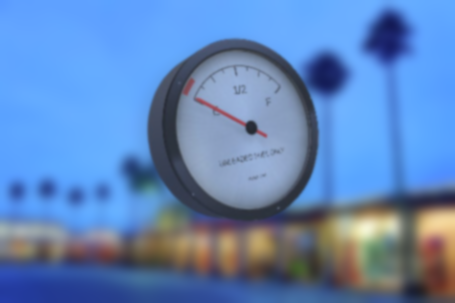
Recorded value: 0
